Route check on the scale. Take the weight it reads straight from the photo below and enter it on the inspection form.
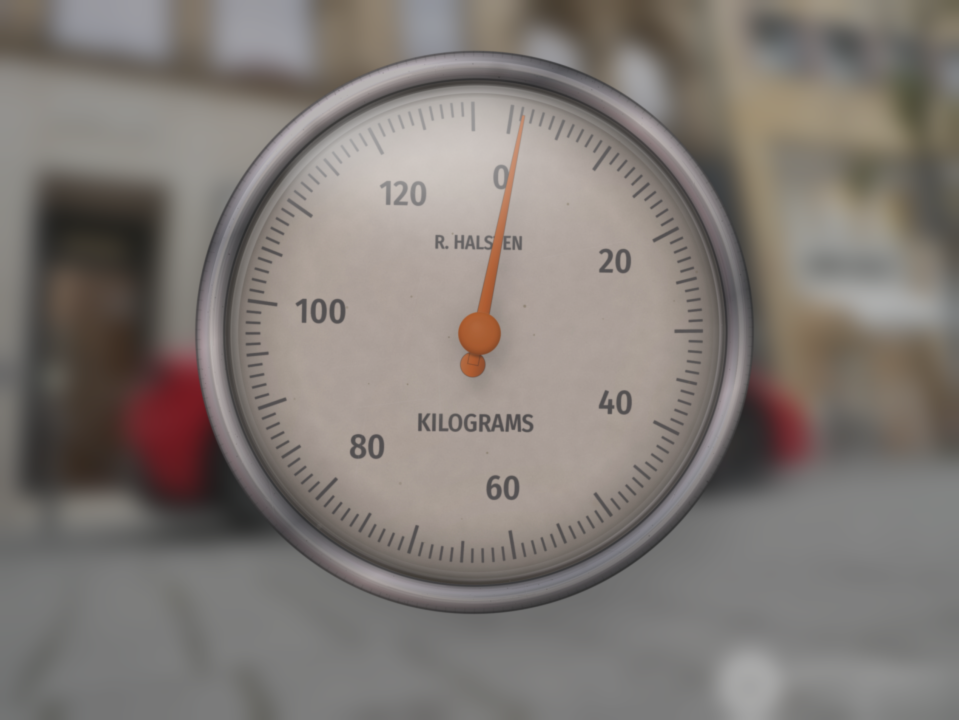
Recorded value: 1 kg
